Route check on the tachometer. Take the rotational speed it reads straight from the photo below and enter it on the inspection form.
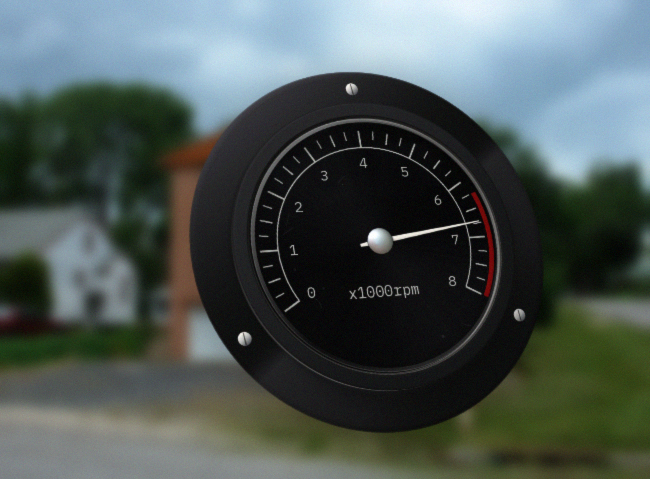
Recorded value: 6750 rpm
